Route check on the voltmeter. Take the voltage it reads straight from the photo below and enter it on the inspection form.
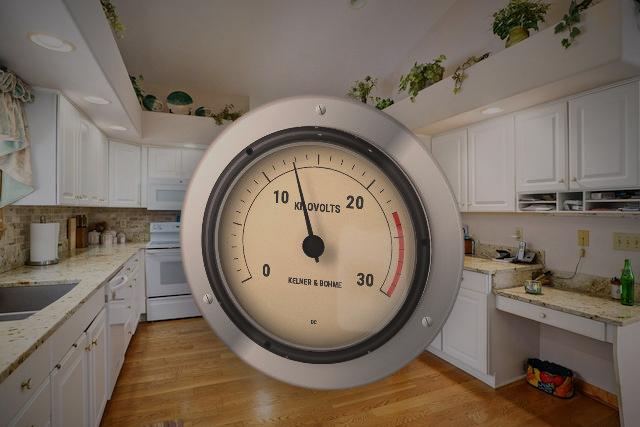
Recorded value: 13 kV
